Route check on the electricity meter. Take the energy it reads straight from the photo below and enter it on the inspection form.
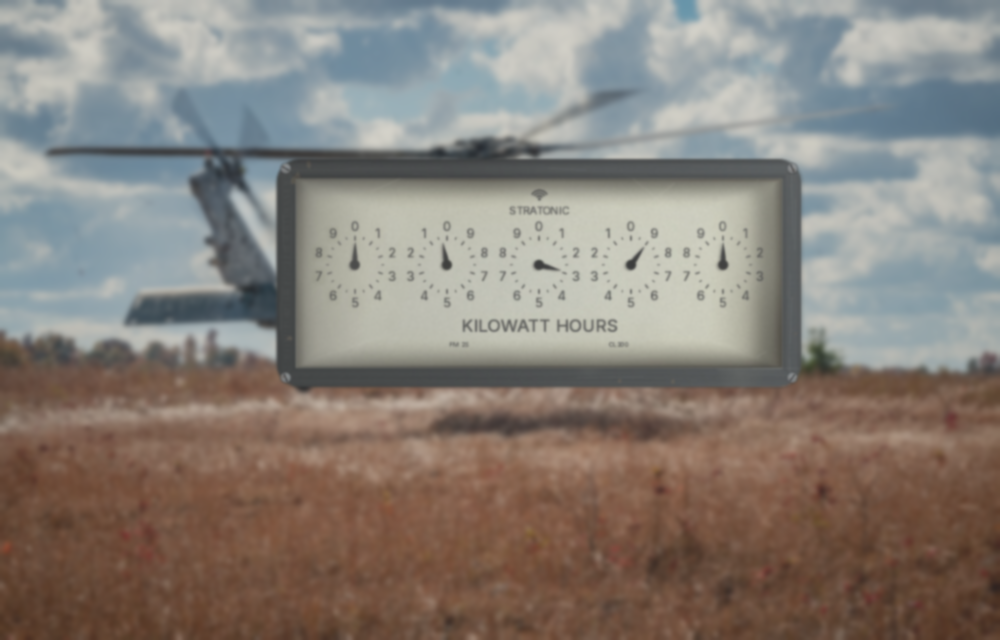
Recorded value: 290 kWh
